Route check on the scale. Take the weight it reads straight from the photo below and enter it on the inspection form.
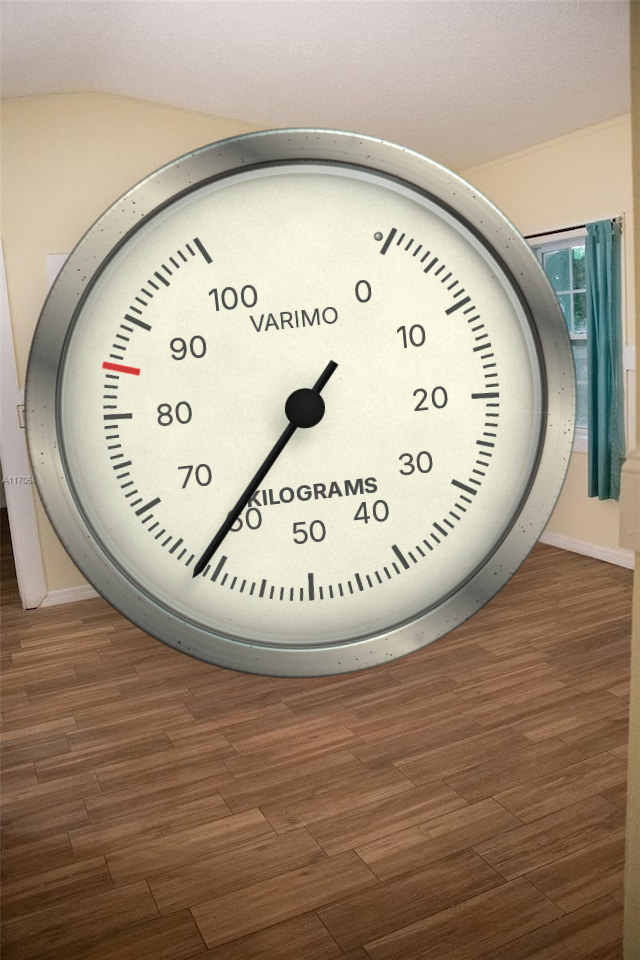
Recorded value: 62 kg
